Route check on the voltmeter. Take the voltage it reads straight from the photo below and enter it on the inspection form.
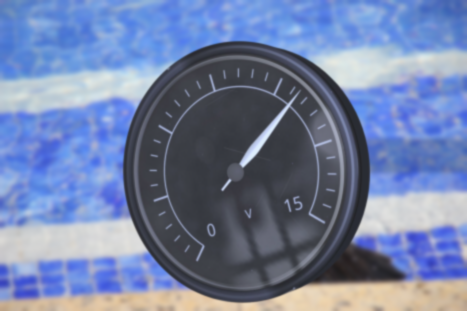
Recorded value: 10.75 V
